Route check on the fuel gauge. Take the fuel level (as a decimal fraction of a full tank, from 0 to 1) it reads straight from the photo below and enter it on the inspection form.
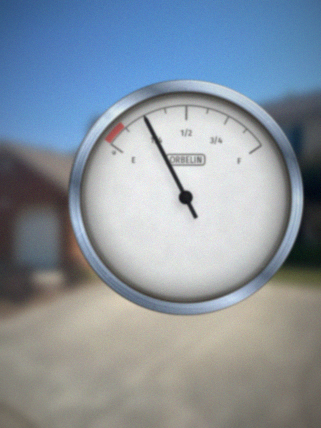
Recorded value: 0.25
